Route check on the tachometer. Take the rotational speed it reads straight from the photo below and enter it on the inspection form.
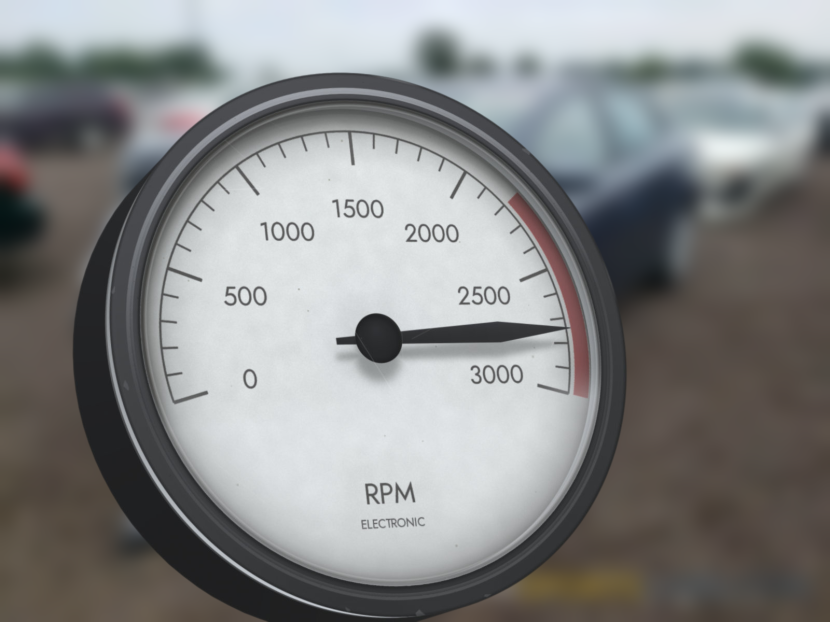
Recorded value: 2750 rpm
